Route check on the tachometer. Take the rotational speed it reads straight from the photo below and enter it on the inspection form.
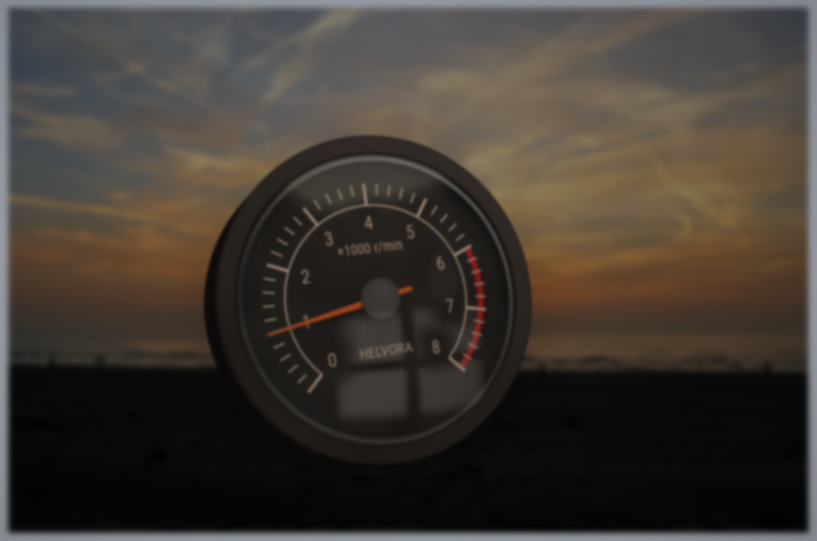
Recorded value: 1000 rpm
